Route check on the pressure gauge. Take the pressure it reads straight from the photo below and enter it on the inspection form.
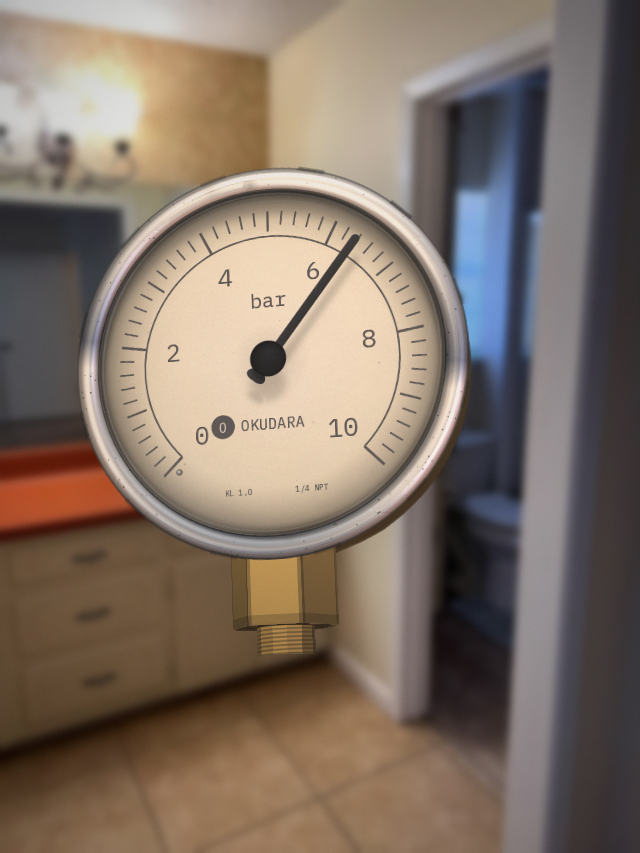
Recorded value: 6.4 bar
